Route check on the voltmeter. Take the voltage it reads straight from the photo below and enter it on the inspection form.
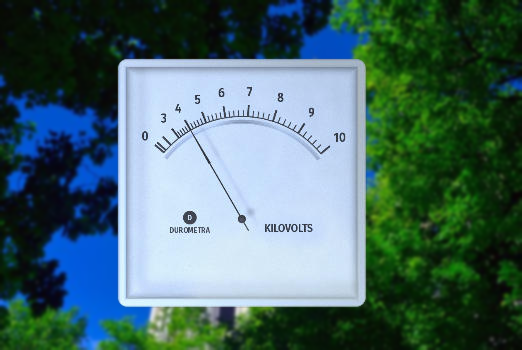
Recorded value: 4 kV
